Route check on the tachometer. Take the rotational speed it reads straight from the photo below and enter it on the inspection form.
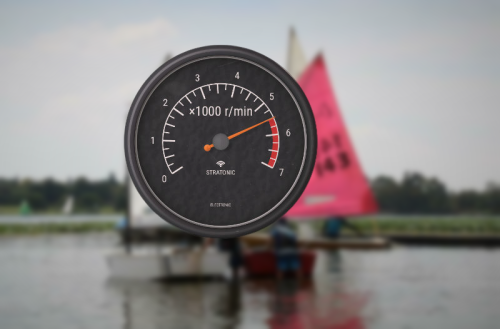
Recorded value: 5500 rpm
